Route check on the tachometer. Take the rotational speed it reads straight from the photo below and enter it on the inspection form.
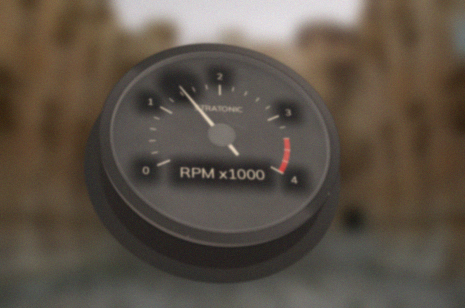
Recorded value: 1400 rpm
